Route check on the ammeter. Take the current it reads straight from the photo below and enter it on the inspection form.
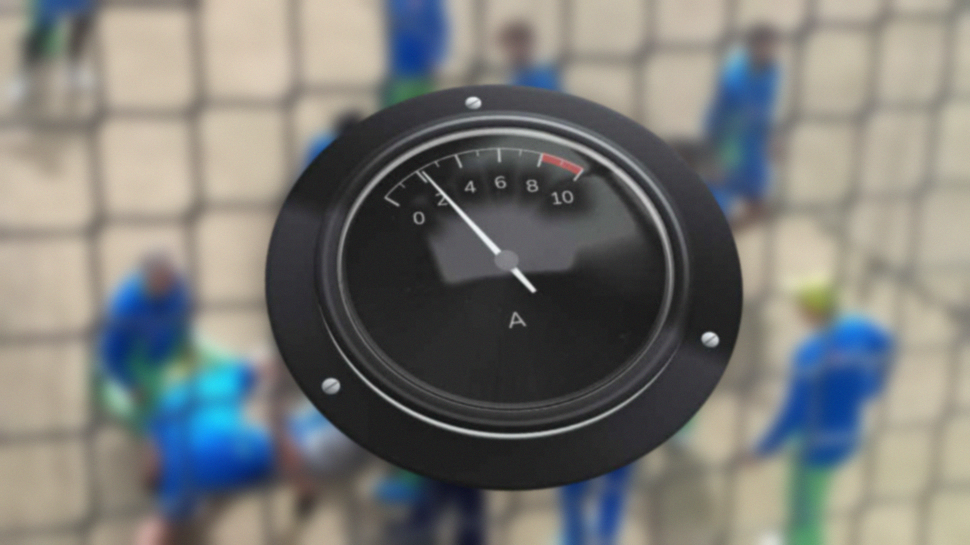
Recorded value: 2 A
